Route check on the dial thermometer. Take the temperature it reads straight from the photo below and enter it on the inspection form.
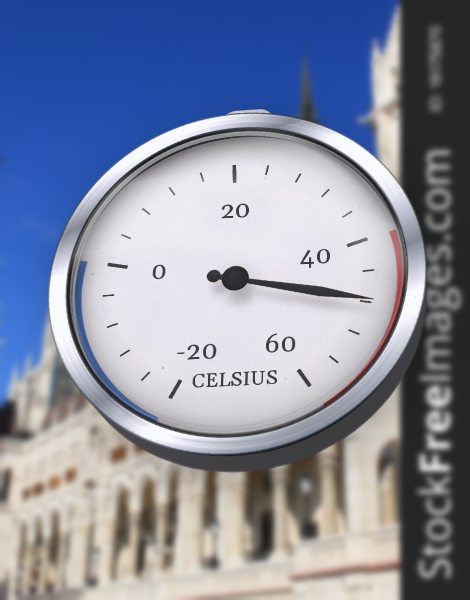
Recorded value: 48 °C
